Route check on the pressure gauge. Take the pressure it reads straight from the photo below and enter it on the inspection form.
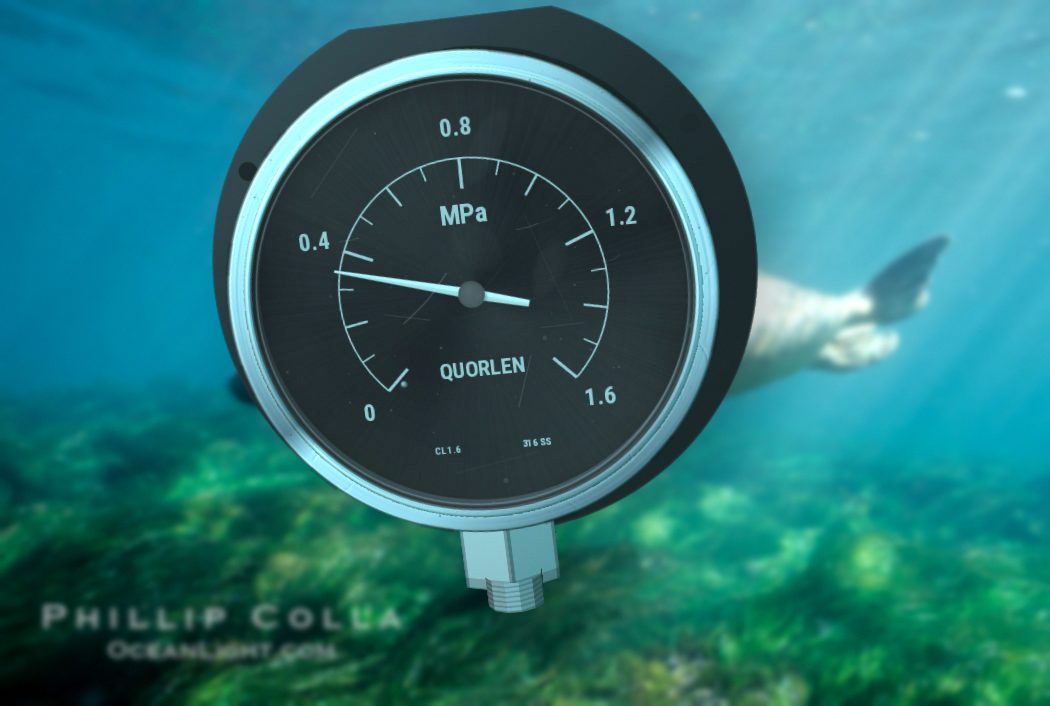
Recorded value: 0.35 MPa
